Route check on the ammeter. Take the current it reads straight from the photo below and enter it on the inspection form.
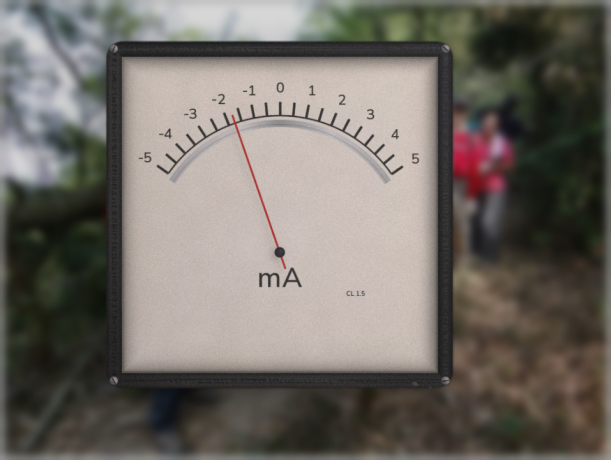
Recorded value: -1.75 mA
